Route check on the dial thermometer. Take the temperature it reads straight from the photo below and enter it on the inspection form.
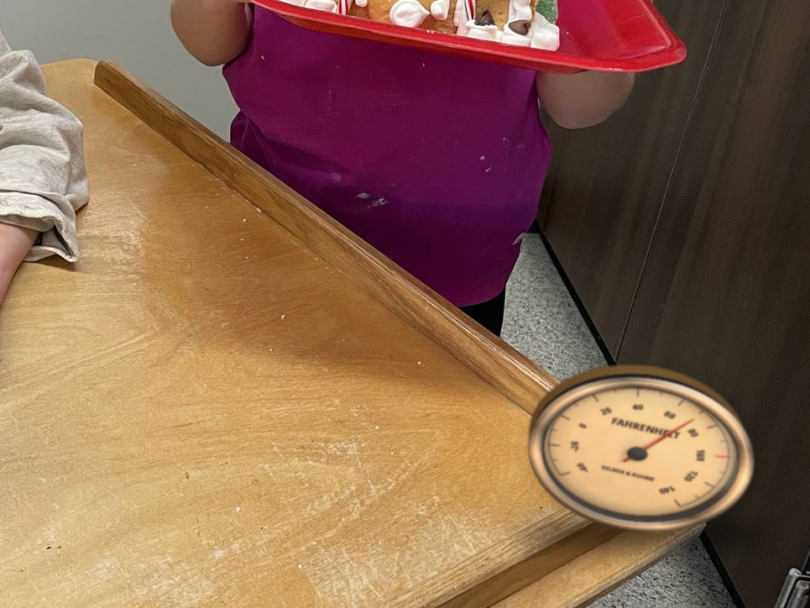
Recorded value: 70 °F
